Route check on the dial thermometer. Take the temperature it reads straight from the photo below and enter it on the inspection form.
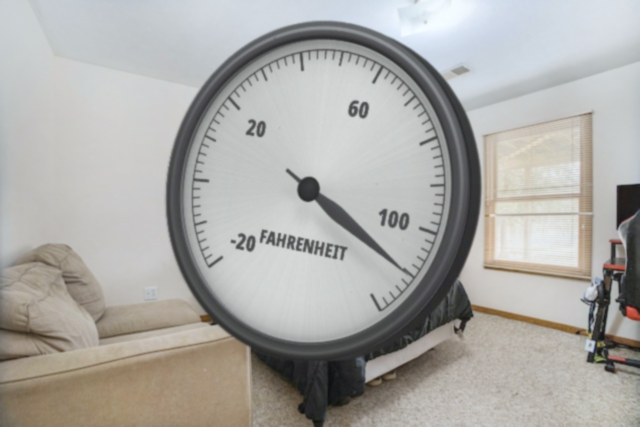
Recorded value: 110 °F
